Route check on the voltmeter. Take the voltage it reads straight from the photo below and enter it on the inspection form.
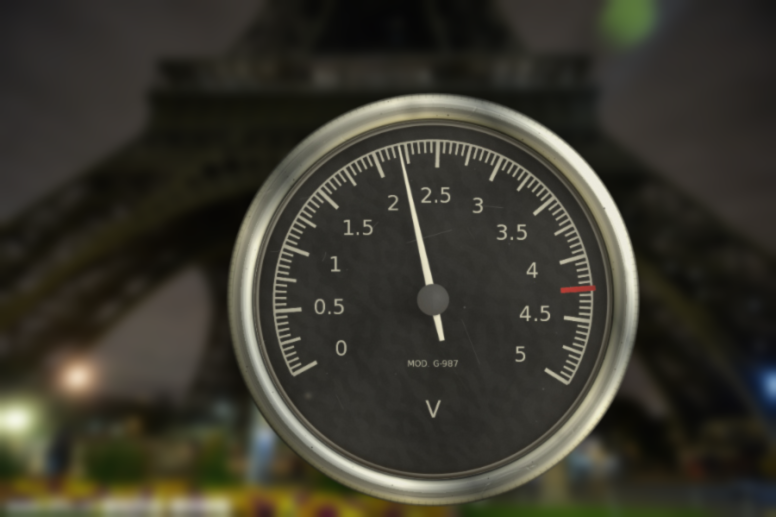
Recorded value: 2.2 V
